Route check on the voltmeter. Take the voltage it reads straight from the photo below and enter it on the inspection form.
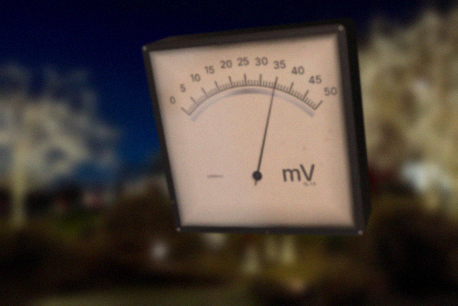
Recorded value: 35 mV
